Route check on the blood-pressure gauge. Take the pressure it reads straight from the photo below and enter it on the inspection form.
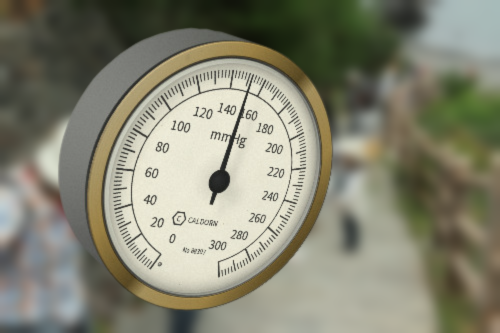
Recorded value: 150 mmHg
